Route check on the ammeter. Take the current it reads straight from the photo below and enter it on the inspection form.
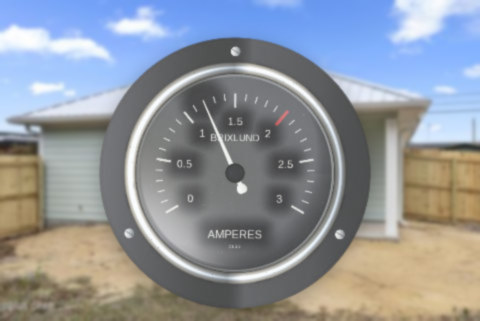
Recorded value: 1.2 A
